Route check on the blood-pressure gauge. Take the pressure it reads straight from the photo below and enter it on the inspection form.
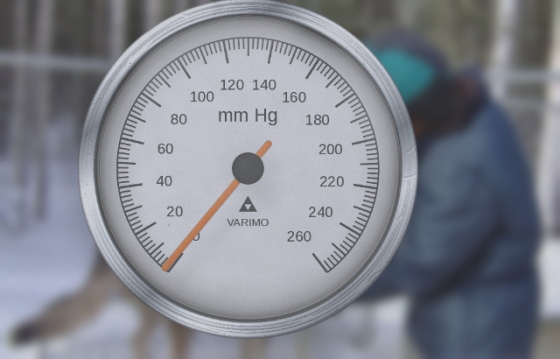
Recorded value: 2 mmHg
